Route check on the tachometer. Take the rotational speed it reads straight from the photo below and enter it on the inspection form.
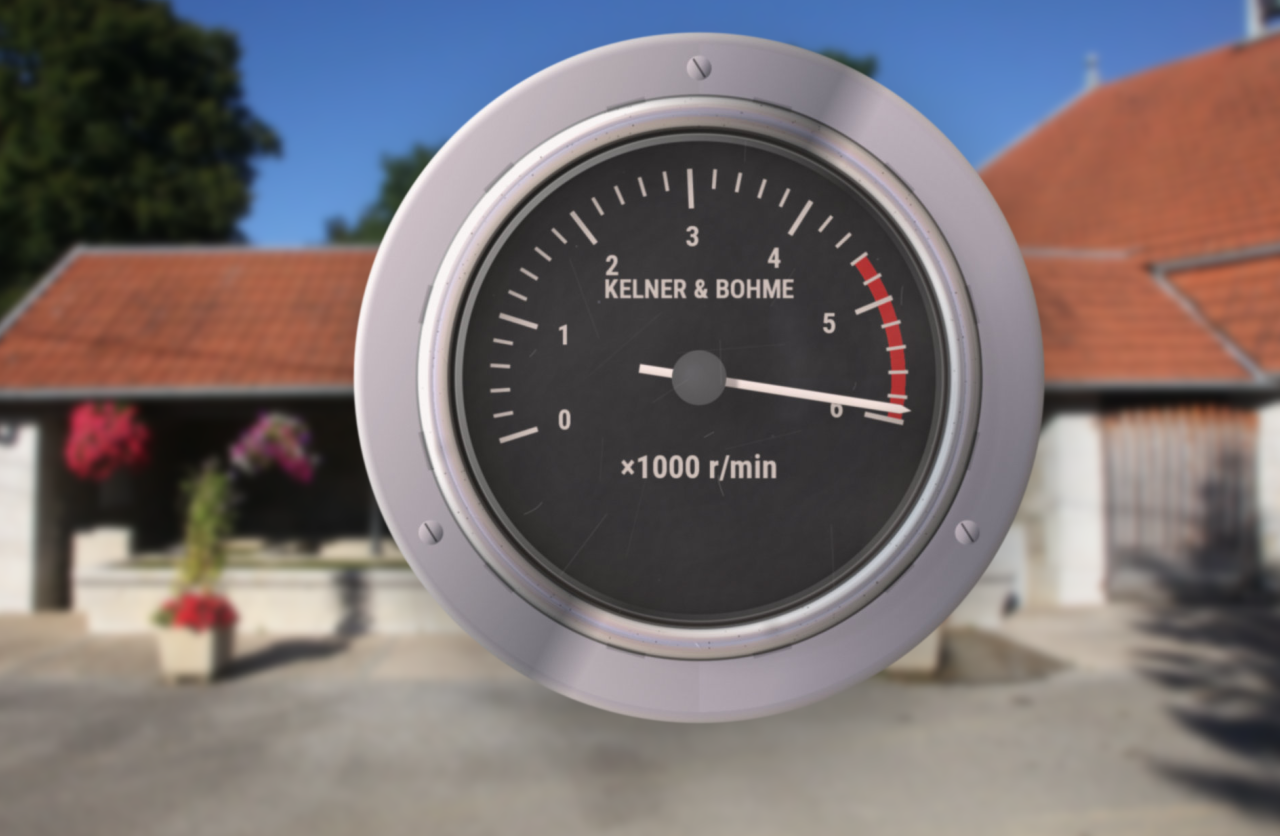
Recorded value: 5900 rpm
